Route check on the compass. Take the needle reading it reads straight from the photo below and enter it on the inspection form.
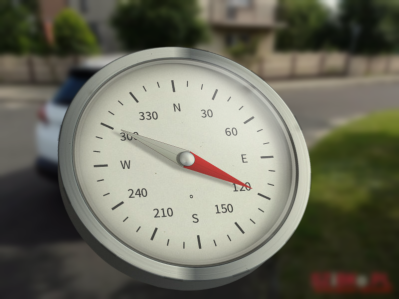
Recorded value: 120 °
